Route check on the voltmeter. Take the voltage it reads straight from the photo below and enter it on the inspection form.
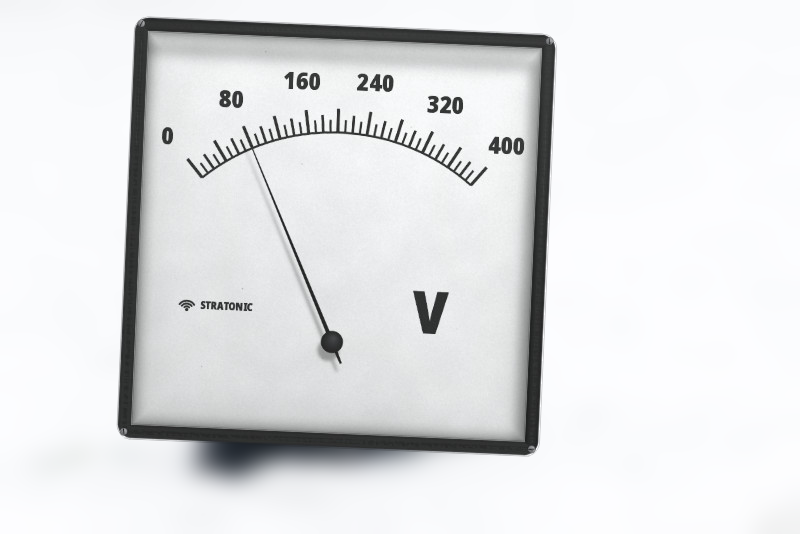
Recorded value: 80 V
